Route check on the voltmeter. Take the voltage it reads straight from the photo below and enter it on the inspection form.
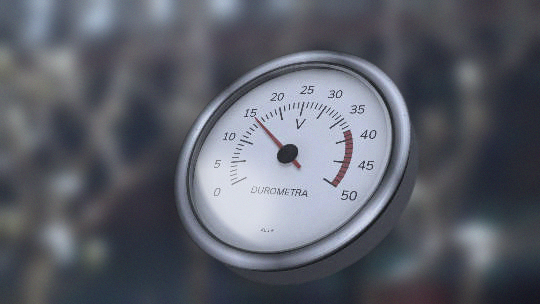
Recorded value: 15 V
